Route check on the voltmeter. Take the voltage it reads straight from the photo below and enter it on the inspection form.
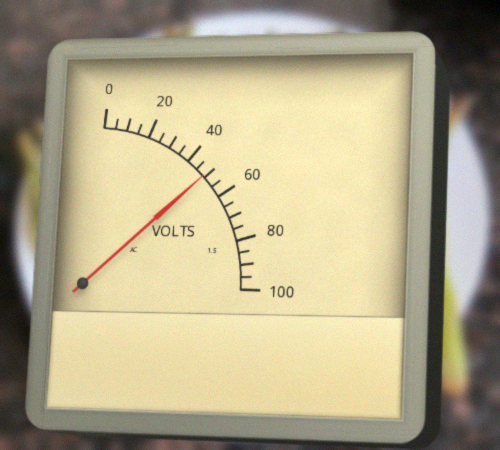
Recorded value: 50 V
